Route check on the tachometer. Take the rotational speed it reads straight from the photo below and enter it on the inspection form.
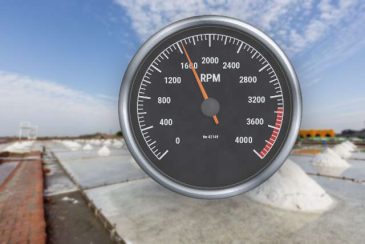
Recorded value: 1650 rpm
